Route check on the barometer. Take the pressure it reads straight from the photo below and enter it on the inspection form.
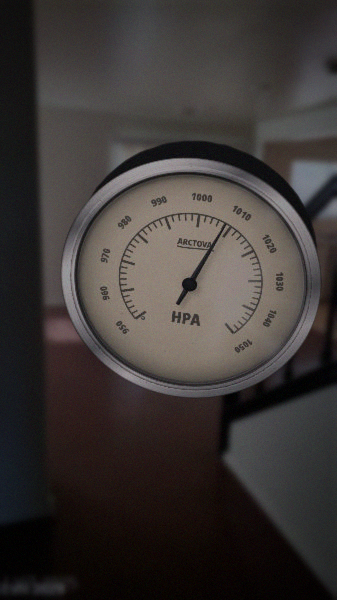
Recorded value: 1008 hPa
